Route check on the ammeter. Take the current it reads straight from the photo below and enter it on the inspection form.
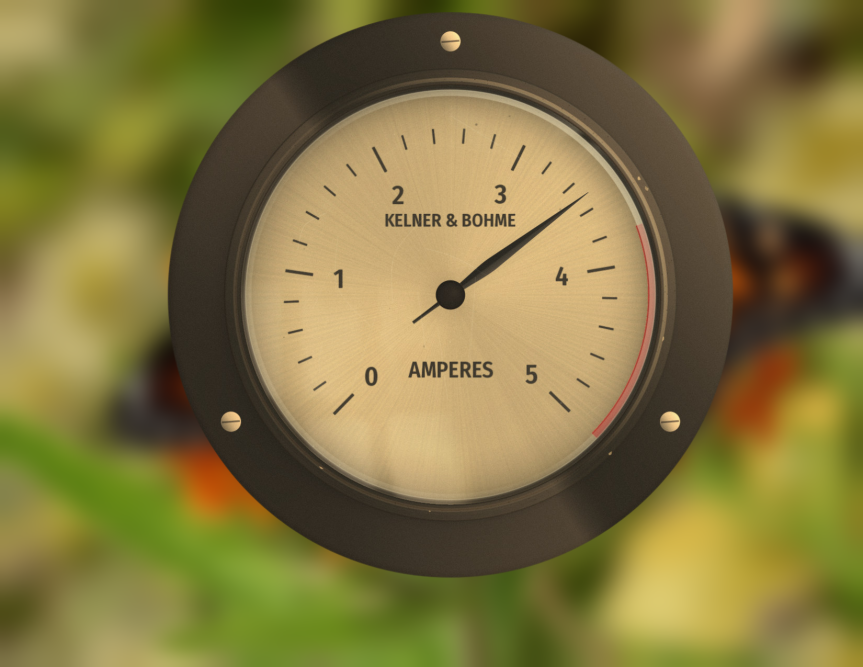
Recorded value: 3.5 A
